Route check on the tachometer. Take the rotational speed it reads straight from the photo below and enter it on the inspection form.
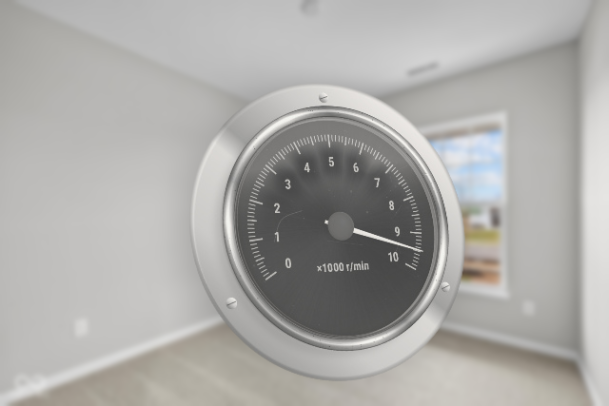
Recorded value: 9500 rpm
